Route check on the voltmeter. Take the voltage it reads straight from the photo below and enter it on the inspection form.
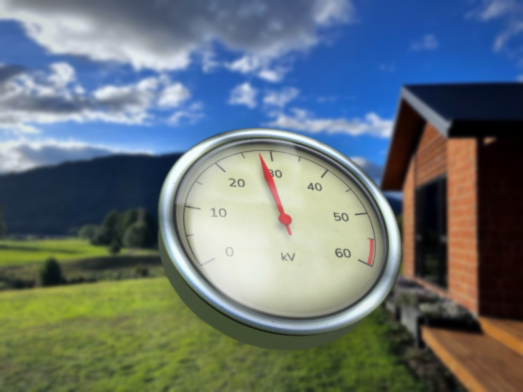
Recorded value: 27.5 kV
